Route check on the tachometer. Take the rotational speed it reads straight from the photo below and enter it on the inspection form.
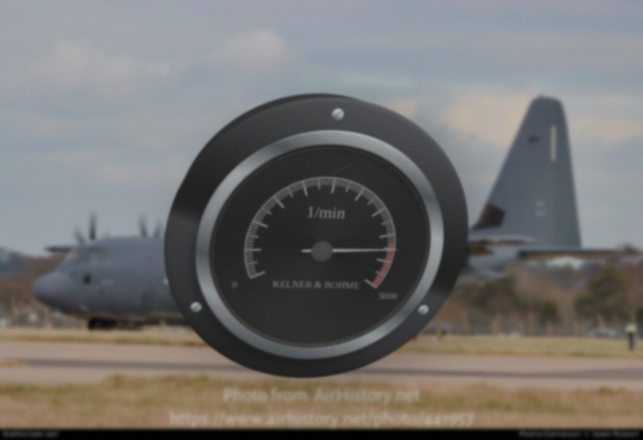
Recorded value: 4250 rpm
